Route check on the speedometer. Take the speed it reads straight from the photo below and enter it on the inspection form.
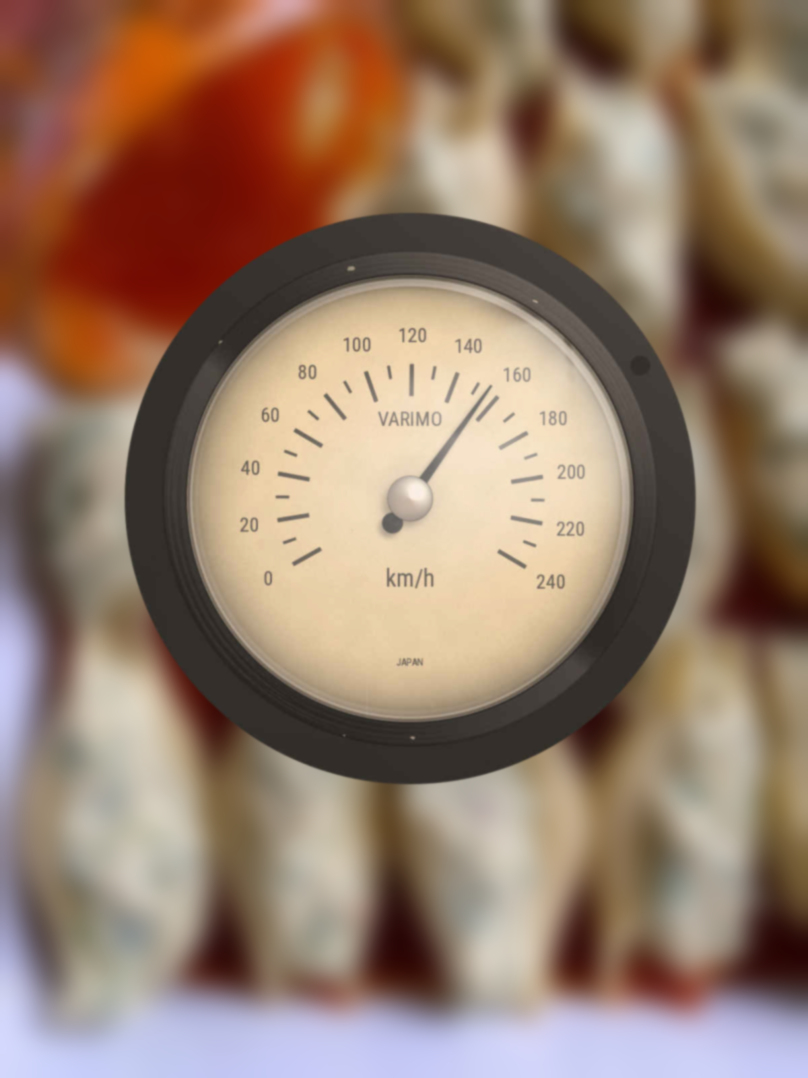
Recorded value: 155 km/h
